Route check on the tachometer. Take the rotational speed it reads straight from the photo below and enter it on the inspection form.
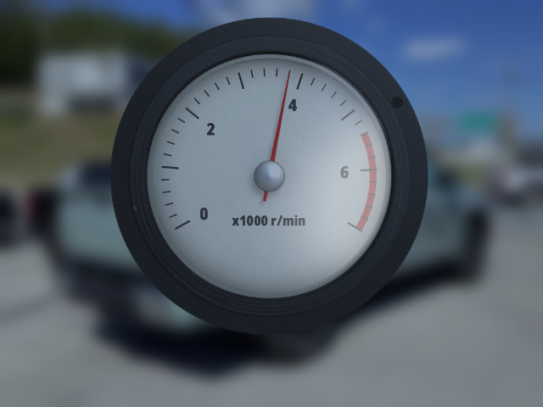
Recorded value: 3800 rpm
